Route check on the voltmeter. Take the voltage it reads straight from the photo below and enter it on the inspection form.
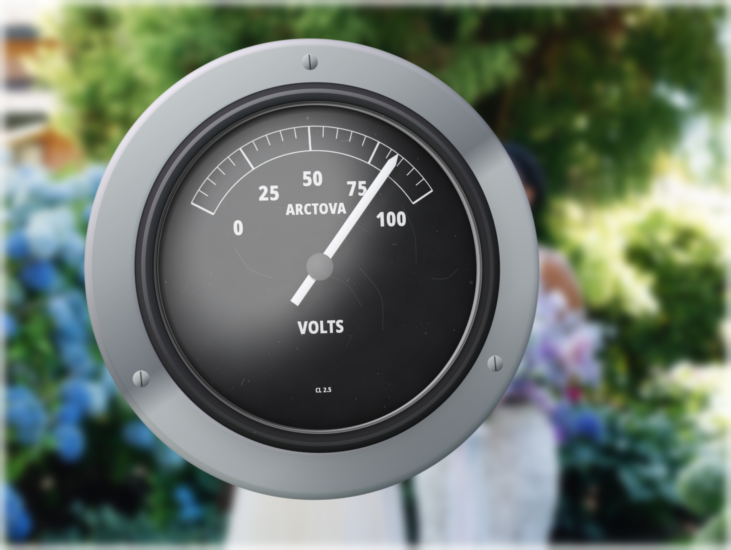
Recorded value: 82.5 V
